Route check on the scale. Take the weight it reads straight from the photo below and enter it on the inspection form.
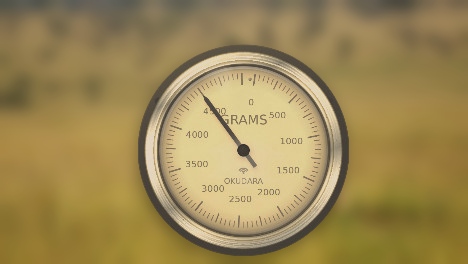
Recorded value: 4500 g
